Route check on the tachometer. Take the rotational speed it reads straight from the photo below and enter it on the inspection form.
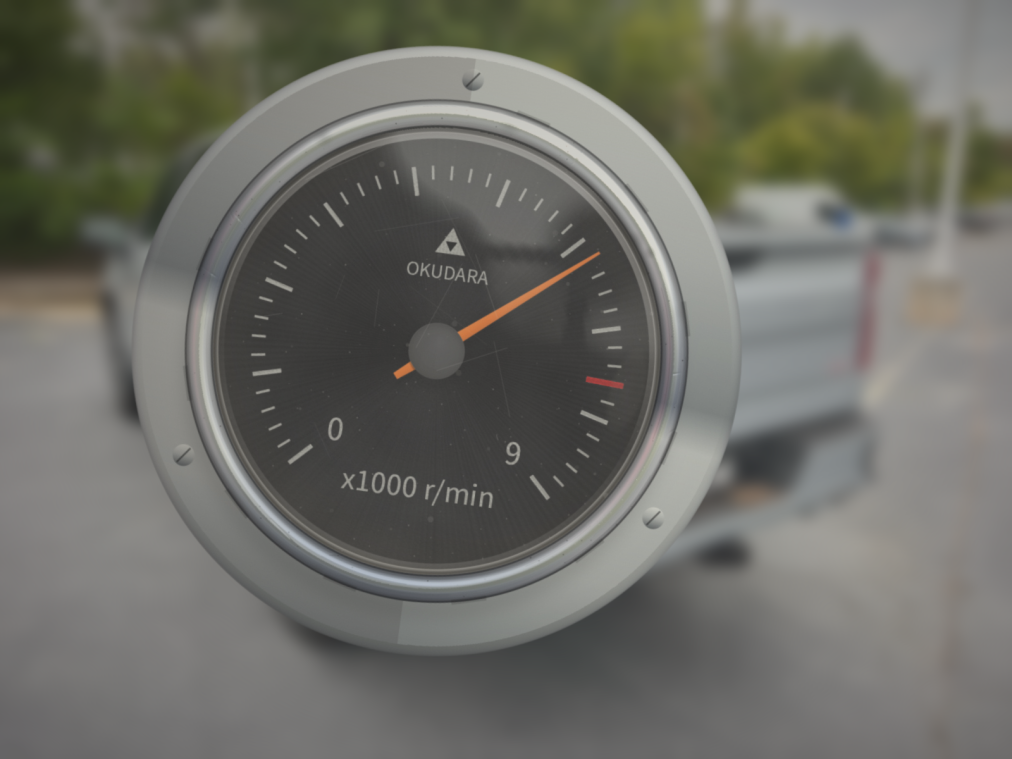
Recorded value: 6200 rpm
